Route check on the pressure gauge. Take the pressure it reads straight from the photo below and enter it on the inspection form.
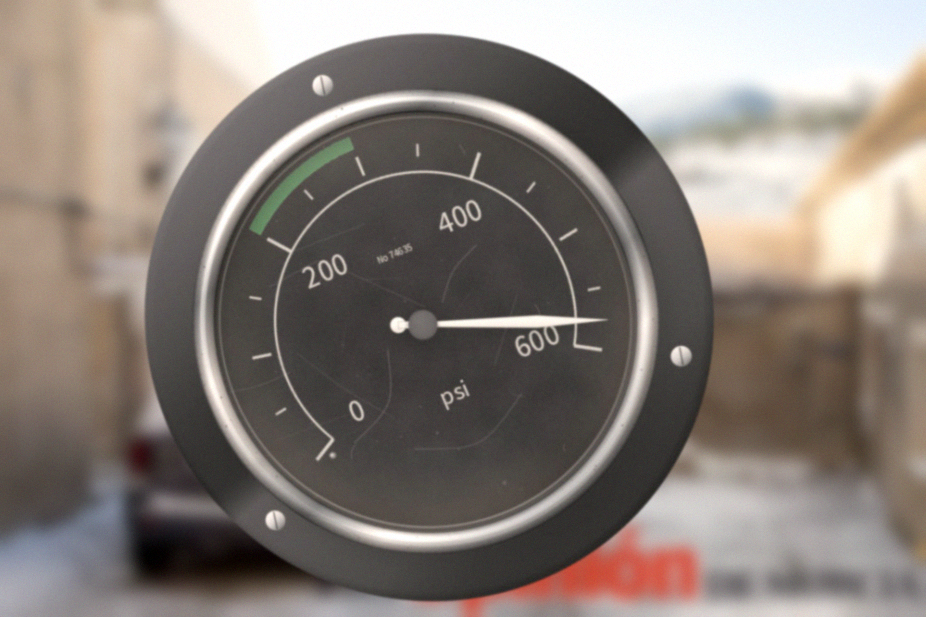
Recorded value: 575 psi
